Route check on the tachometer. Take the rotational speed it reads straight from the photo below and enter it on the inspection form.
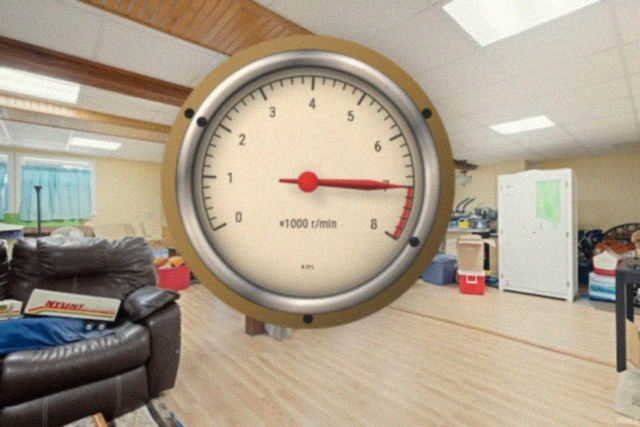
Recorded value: 7000 rpm
